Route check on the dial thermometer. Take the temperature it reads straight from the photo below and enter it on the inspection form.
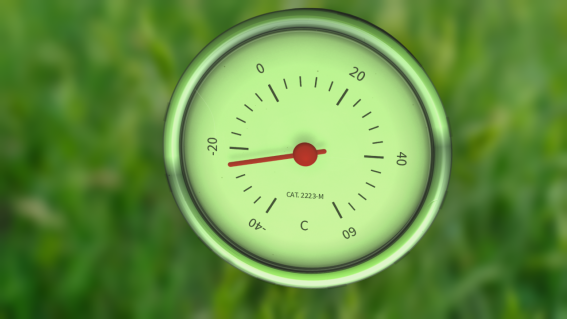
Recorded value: -24 °C
